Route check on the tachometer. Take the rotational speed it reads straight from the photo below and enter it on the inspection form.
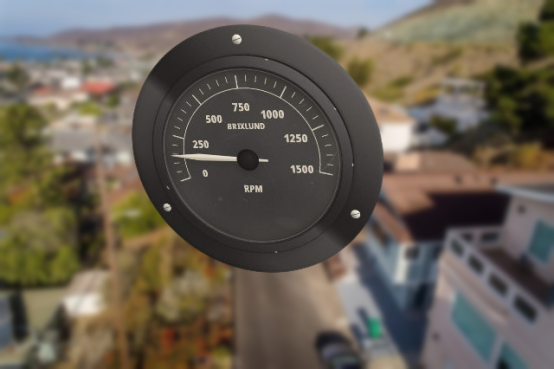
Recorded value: 150 rpm
